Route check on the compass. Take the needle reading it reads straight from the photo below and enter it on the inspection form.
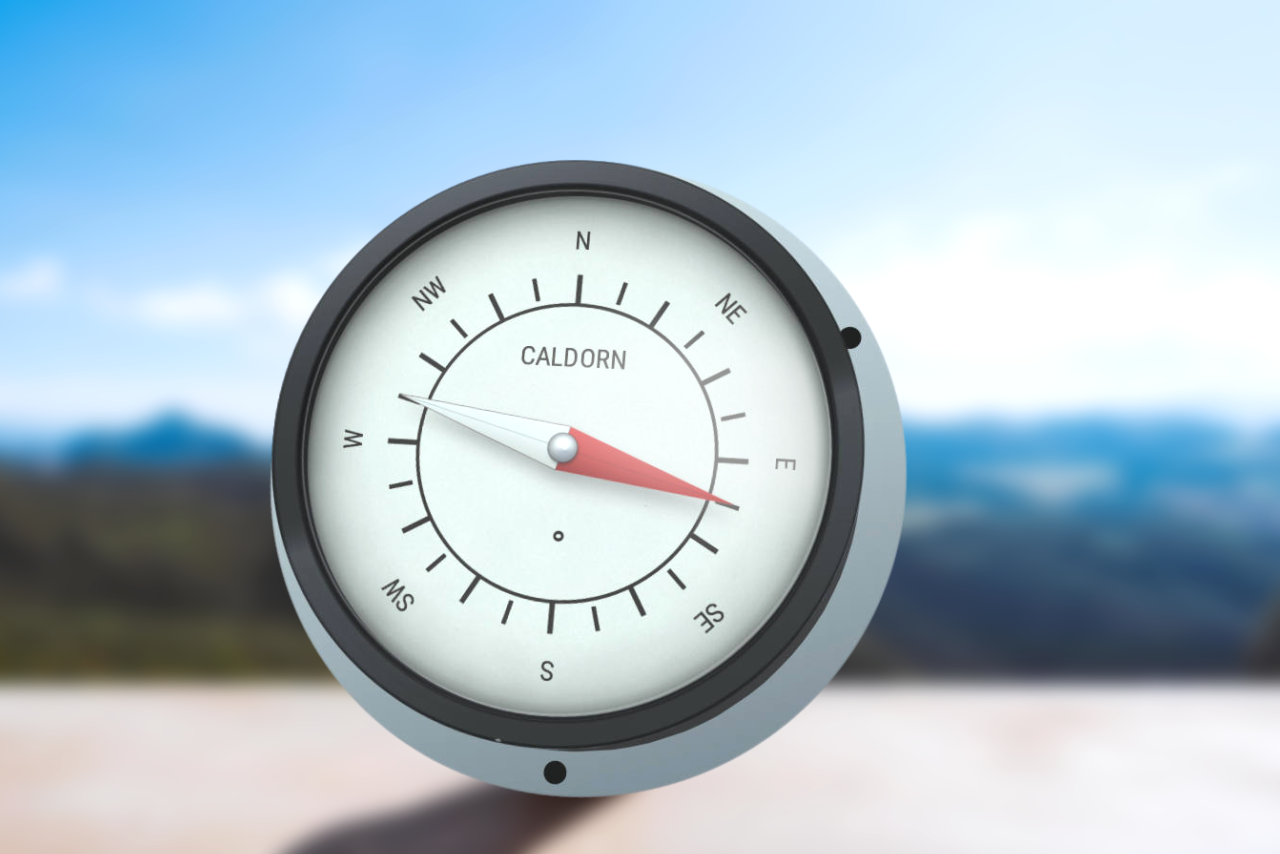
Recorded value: 105 °
